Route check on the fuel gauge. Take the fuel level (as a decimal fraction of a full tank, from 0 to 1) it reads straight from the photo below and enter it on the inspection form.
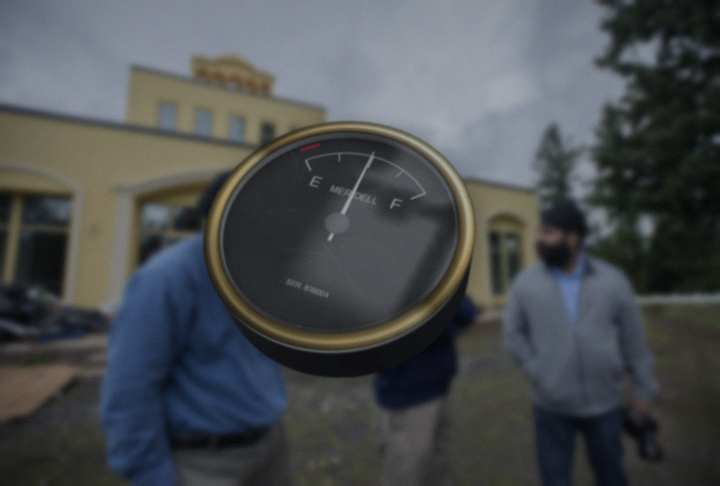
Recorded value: 0.5
